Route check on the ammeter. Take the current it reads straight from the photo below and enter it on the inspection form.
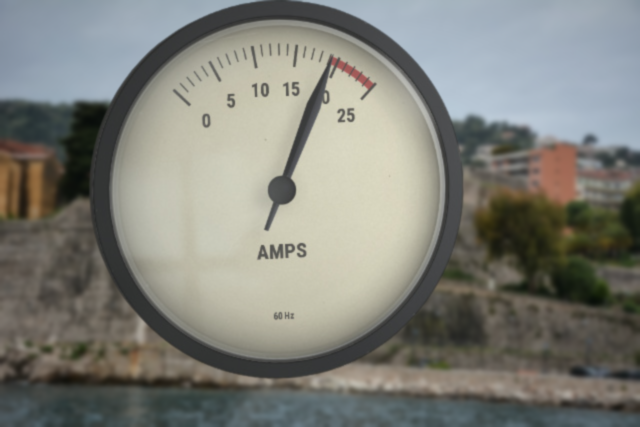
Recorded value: 19 A
